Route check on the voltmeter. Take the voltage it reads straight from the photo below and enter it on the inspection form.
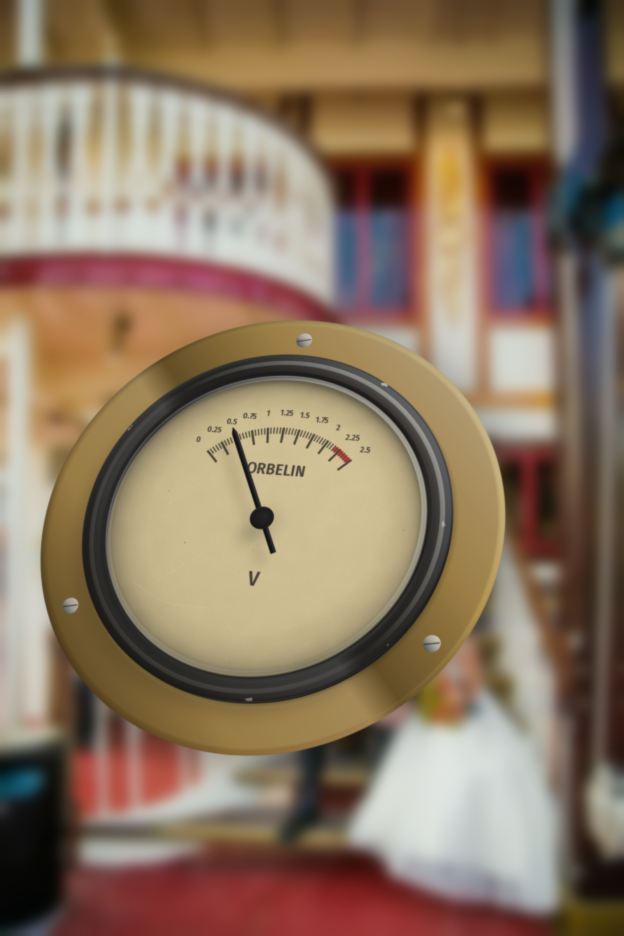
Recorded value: 0.5 V
